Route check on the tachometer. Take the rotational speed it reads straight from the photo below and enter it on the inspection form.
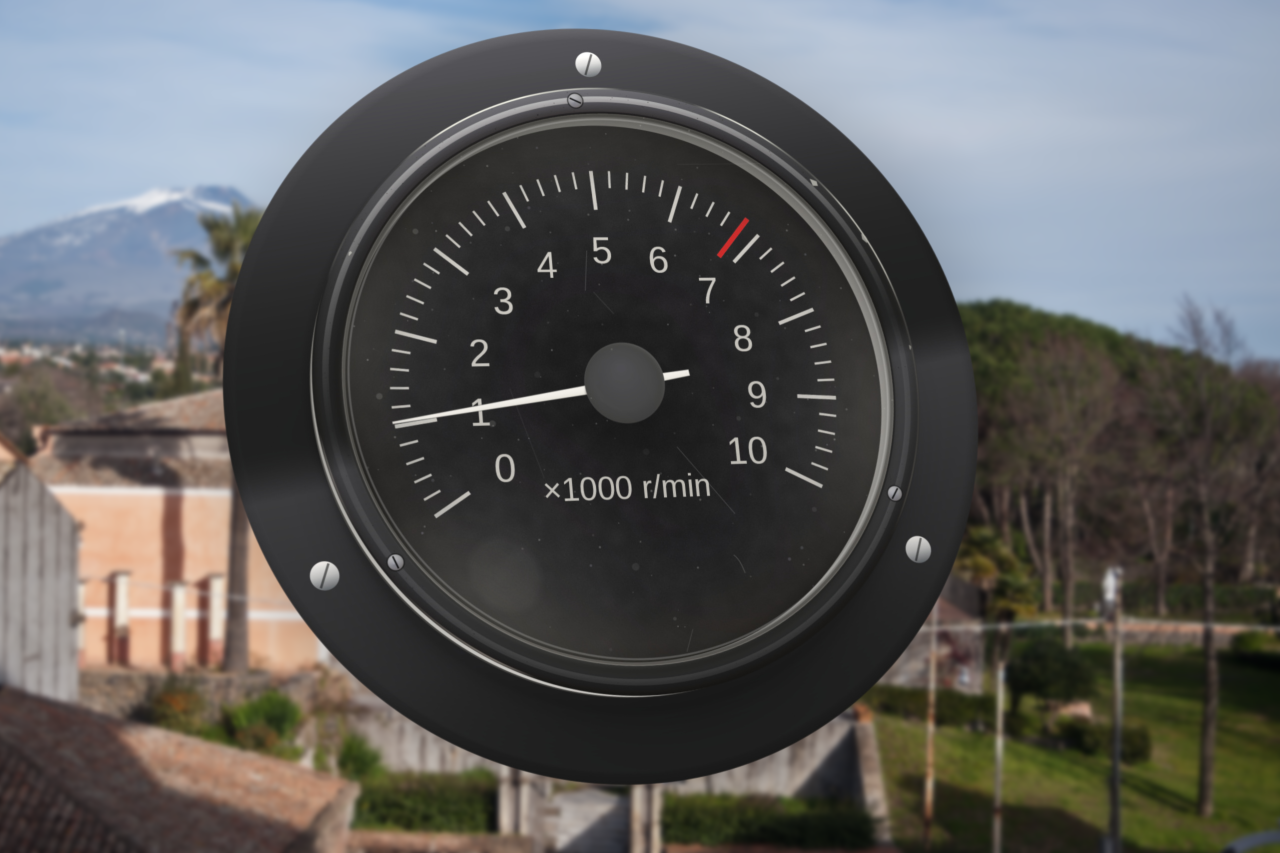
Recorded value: 1000 rpm
